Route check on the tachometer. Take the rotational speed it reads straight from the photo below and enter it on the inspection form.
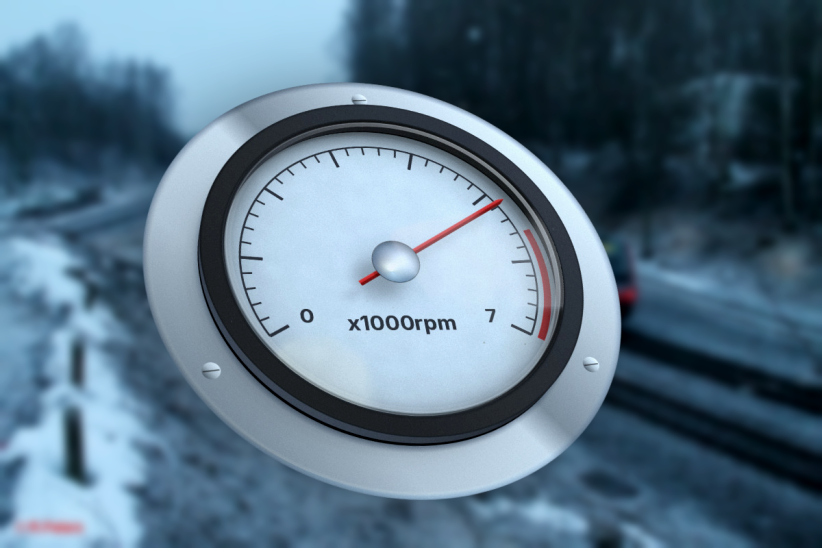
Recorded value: 5200 rpm
